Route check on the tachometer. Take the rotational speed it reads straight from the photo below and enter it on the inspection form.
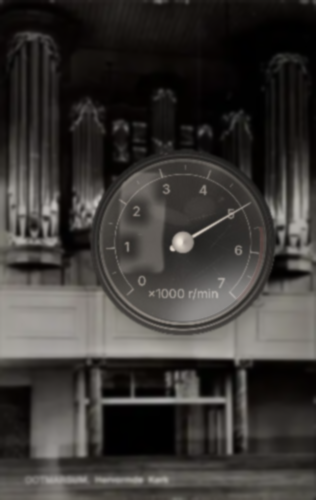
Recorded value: 5000 rpm
